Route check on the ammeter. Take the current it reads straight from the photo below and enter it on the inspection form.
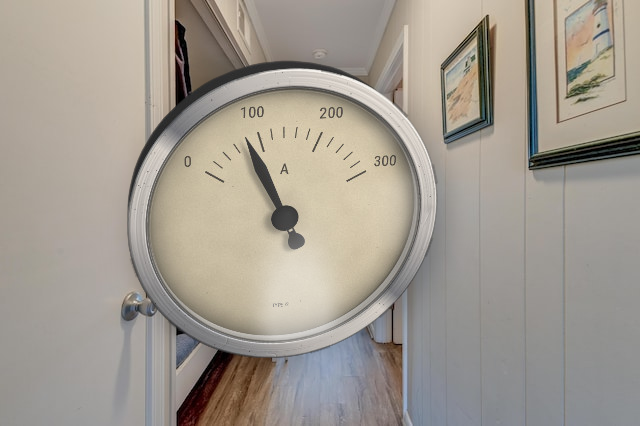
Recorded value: 80 A
